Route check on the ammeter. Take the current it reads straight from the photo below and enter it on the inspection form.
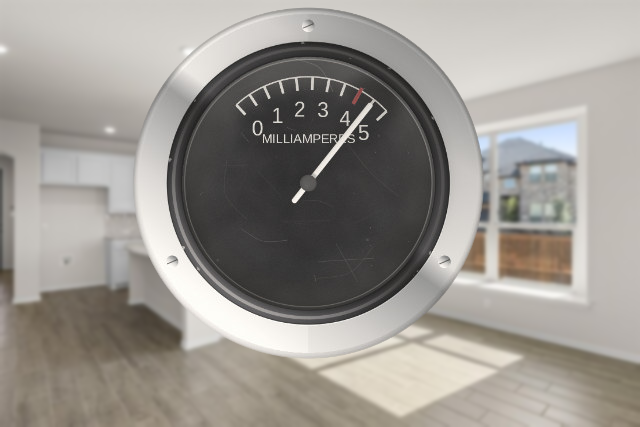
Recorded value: 4.5 mA
